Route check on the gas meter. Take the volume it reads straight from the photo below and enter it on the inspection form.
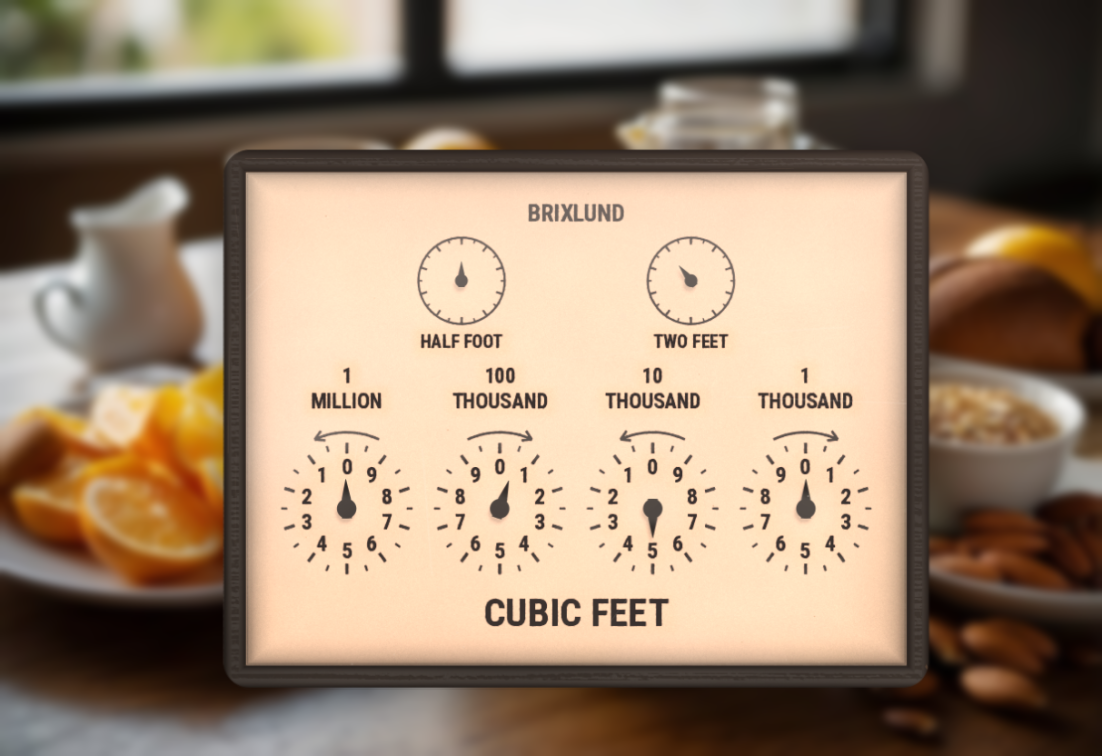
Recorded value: 5000 ft³
